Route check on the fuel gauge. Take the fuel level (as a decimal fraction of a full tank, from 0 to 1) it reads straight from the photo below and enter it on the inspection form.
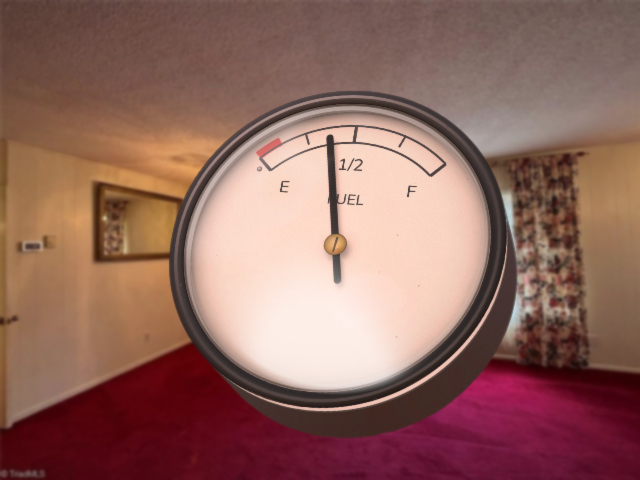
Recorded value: 0.375
